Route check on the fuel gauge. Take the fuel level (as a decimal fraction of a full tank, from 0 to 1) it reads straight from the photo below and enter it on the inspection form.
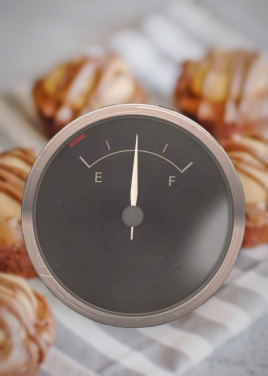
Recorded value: 0.5
